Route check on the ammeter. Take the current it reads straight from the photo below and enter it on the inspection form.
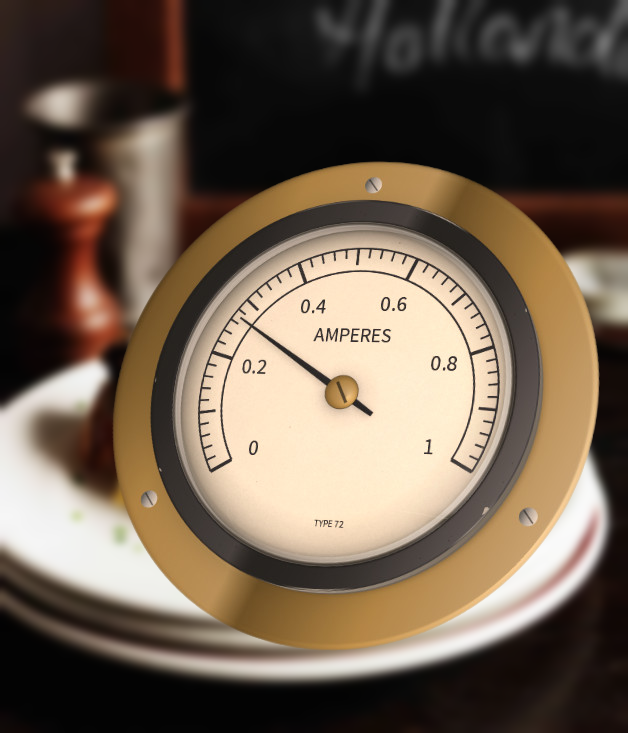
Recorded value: 0.27 A
